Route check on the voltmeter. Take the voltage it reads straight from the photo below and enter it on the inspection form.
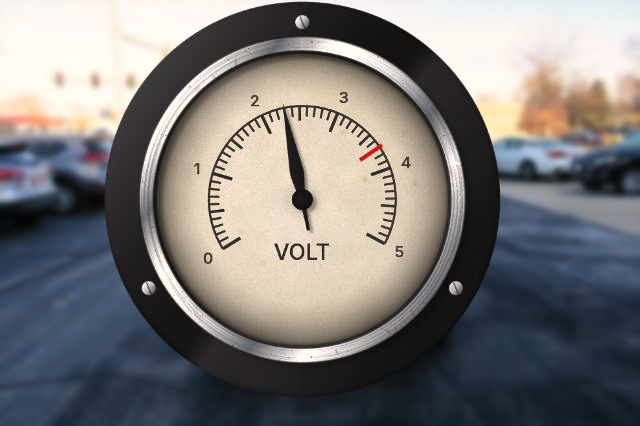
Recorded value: 2.3 V
